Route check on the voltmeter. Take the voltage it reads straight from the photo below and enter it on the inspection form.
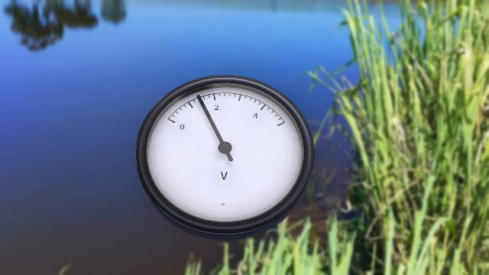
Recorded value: 1.4 V
